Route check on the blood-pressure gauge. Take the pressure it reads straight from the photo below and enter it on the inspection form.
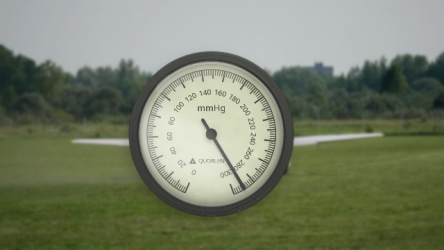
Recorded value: 290 mmHg
